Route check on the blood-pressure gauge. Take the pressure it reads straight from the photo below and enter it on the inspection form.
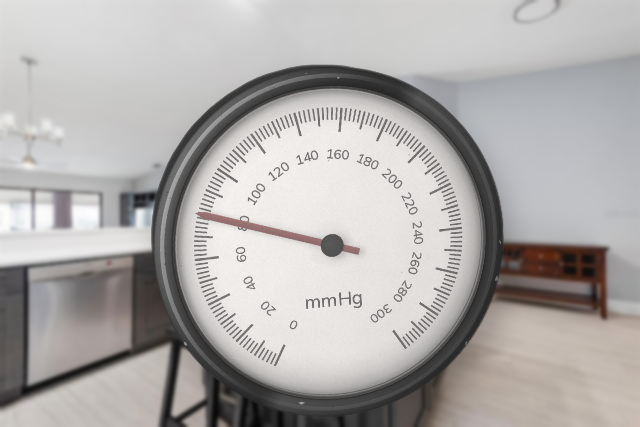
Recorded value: 80 mmHg
